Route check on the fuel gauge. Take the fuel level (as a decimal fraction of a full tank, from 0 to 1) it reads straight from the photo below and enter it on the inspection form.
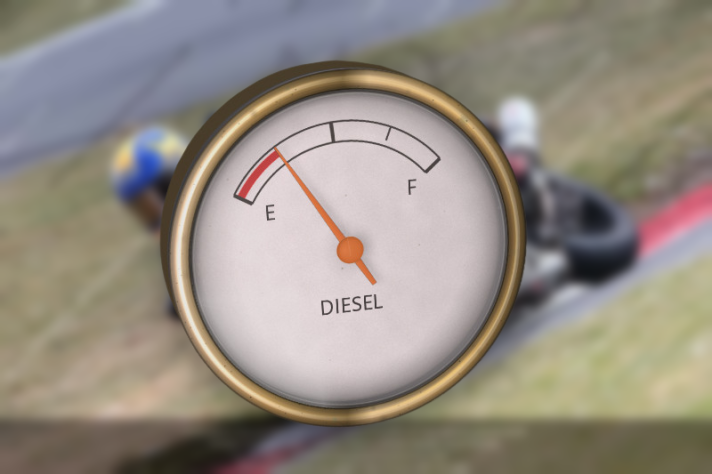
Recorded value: 0.25
